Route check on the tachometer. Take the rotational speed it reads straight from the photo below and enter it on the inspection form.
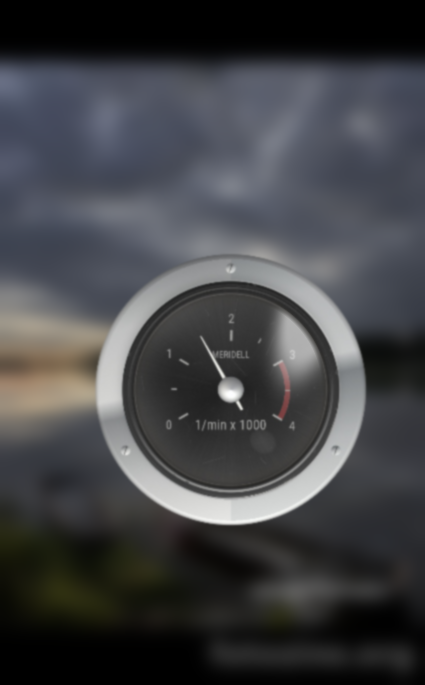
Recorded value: 1500 rpm
